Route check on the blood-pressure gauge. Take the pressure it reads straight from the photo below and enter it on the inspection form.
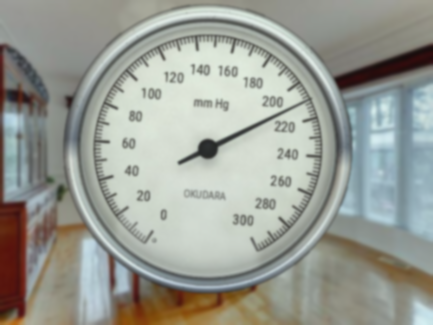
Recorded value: 210 mmHg
